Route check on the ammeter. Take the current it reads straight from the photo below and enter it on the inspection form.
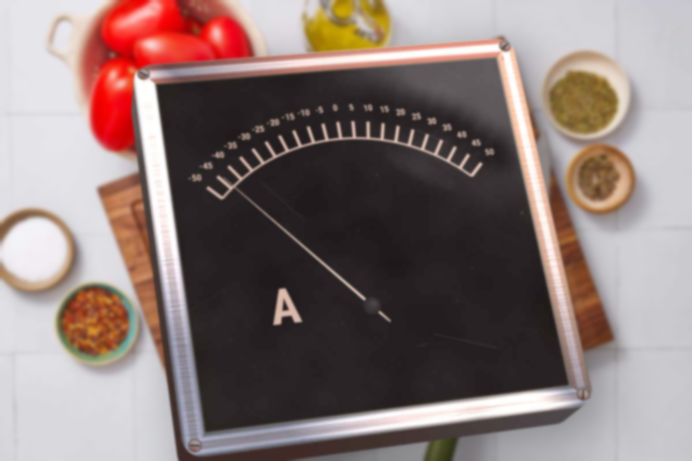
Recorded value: -45 A
